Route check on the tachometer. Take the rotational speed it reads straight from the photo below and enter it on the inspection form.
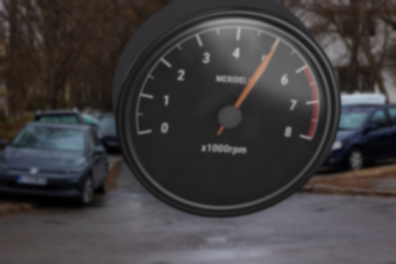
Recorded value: 5000 rpm
